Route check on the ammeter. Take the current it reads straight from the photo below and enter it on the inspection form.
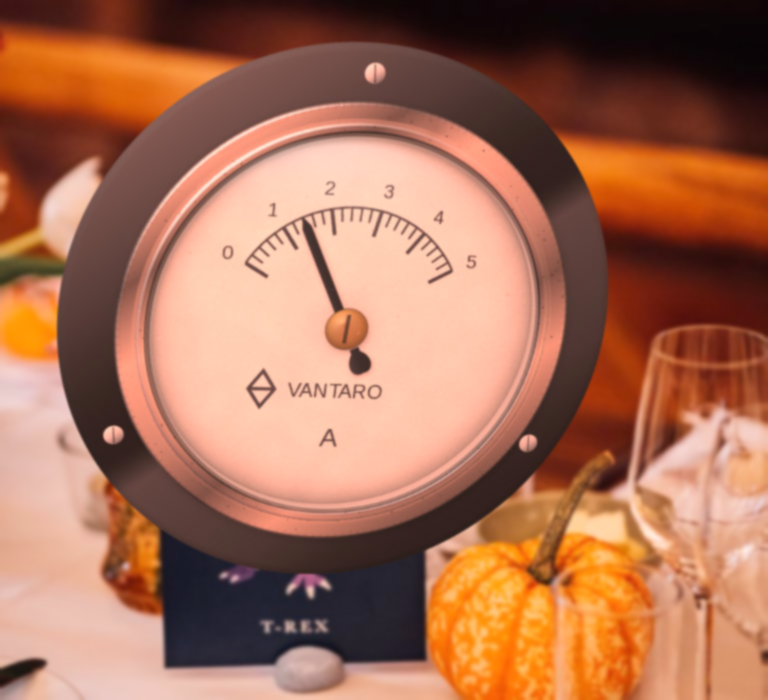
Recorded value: 1.4 A
